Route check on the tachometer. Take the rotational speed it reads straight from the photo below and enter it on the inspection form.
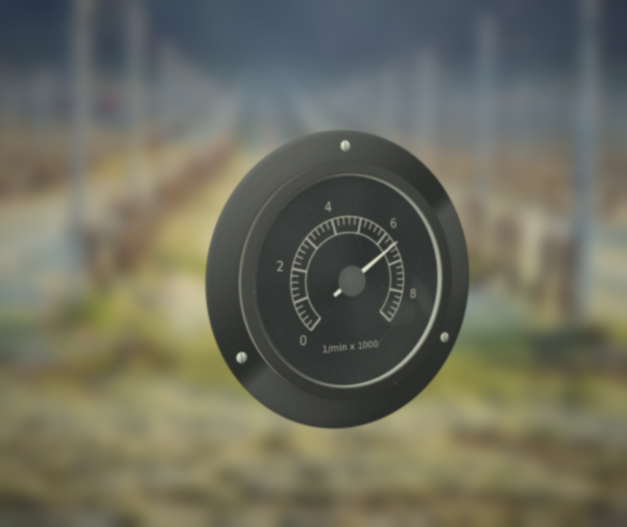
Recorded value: 6400 rpm
